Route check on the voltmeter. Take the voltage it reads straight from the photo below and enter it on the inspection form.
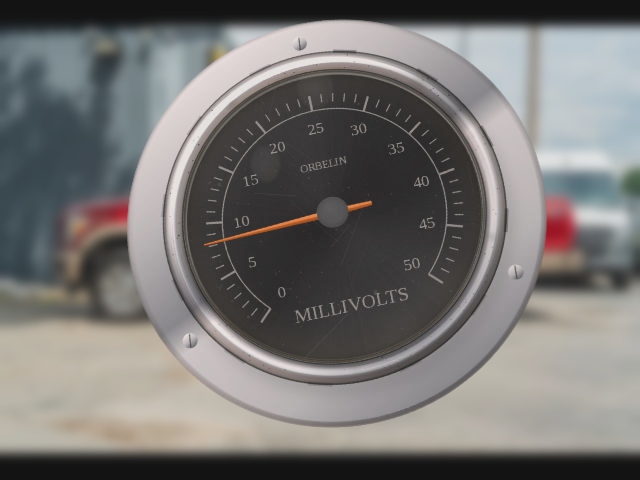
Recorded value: 8 mV
